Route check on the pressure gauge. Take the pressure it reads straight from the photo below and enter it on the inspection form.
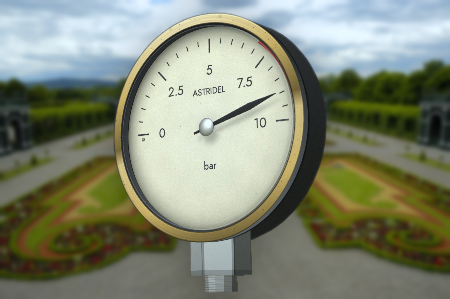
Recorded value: 9 bar
